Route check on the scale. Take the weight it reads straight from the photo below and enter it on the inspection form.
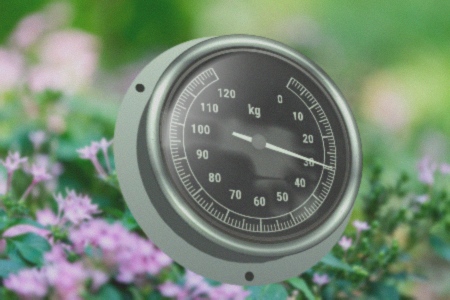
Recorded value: 30 kg
